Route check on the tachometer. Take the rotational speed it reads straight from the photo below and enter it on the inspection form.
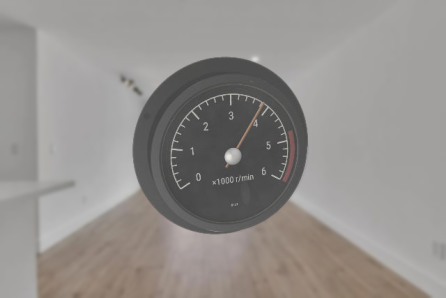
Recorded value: 3800 rpm
